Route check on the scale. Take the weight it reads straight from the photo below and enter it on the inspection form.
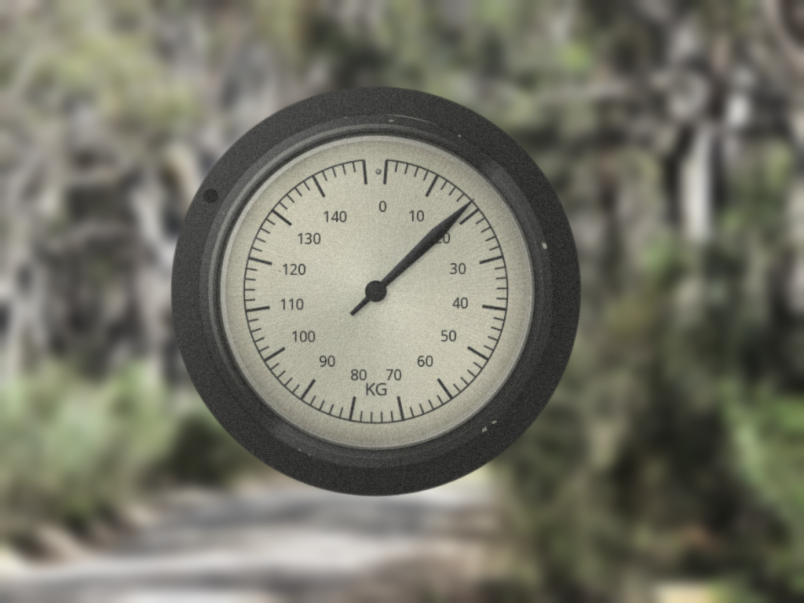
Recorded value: 18 kg
